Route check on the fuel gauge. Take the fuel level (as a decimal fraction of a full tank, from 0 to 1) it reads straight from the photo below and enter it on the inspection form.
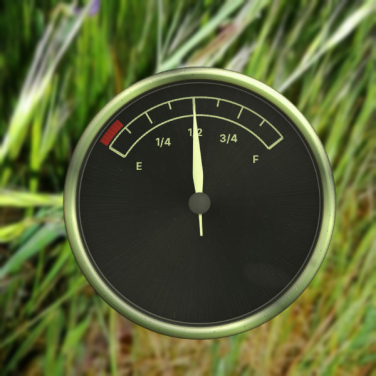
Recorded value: 0.5
